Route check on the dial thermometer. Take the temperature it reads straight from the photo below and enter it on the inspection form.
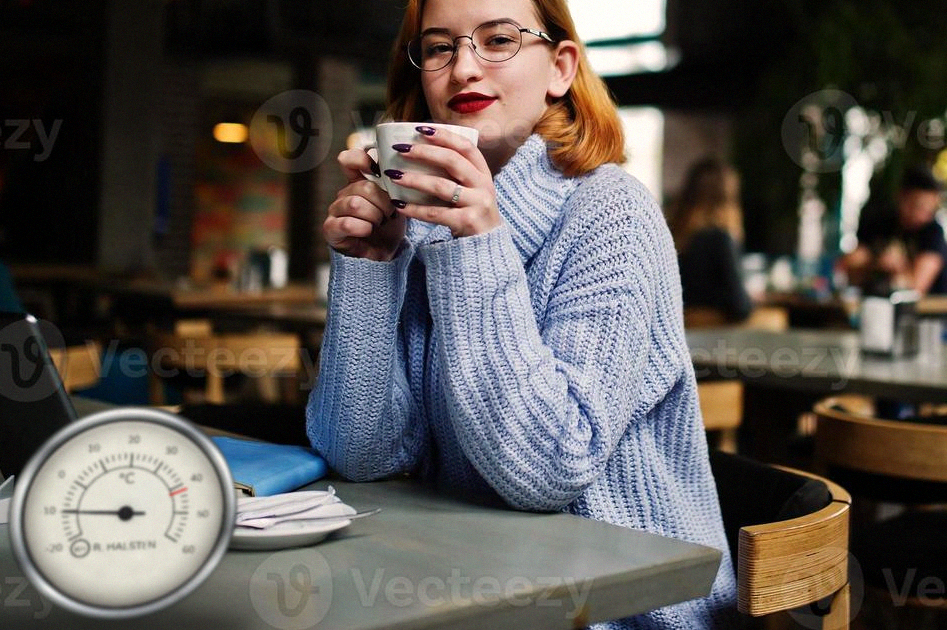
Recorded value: -10 °C
